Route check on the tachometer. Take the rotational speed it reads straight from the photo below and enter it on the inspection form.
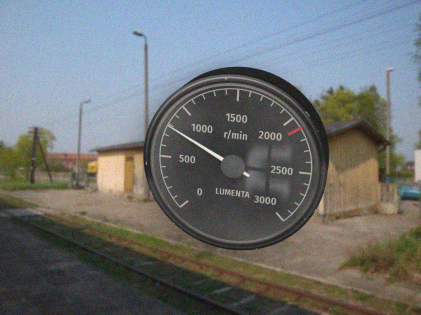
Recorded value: 800 rpm
